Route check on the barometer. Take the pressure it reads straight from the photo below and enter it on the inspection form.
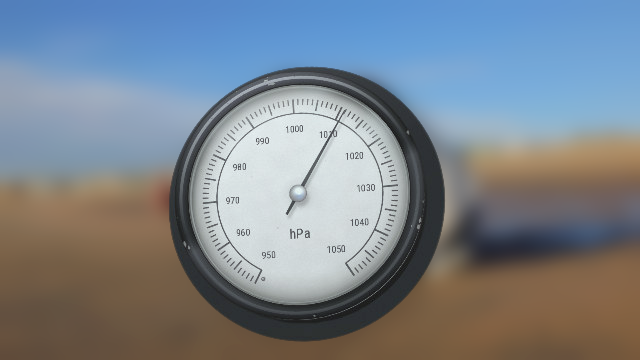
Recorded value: 1011 hPa
